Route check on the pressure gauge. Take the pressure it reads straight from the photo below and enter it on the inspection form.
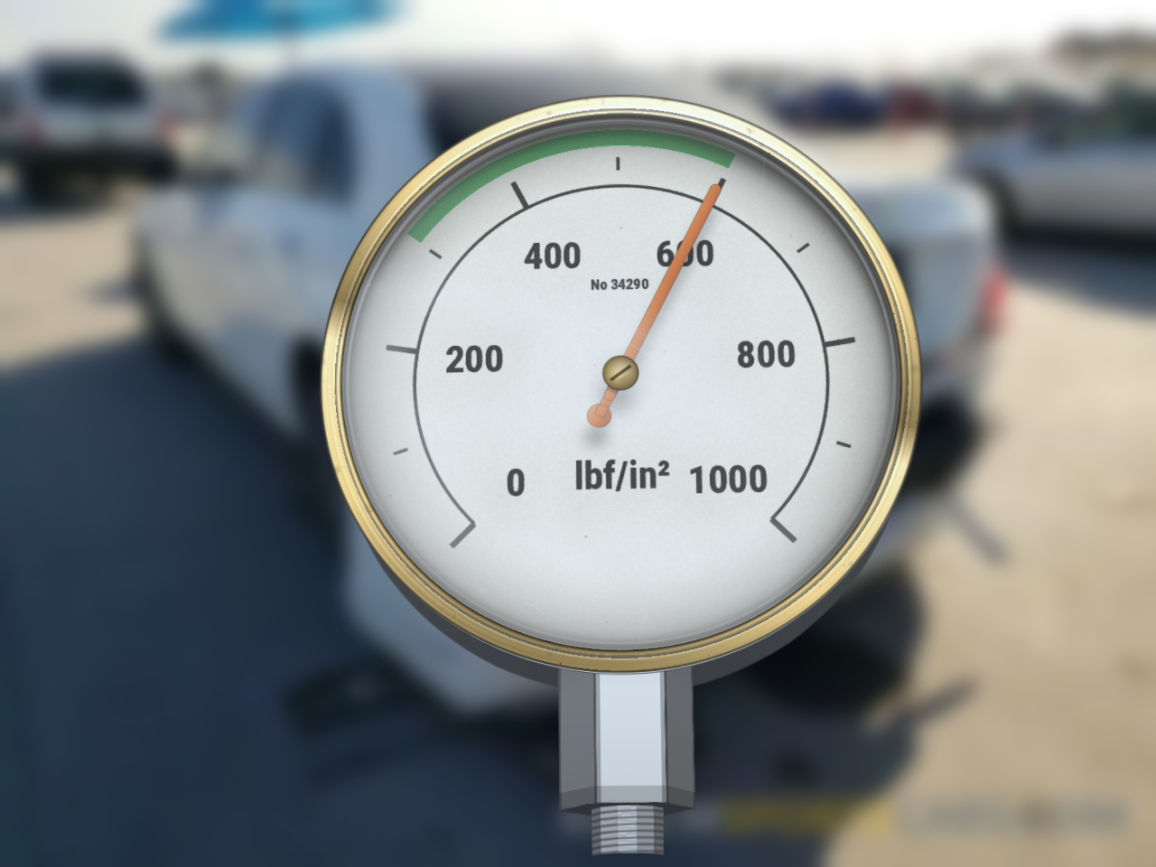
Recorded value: 600 psi
